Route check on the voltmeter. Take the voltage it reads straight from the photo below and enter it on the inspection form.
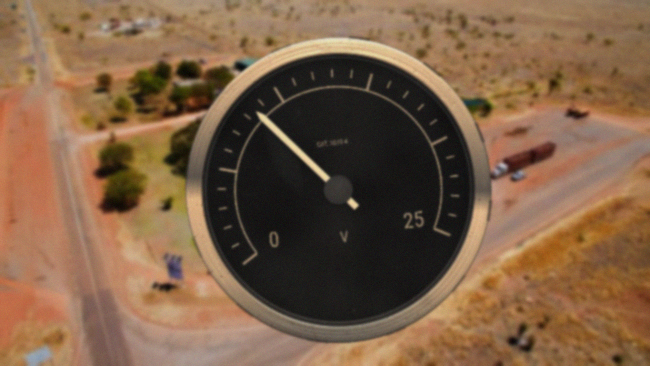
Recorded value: 8.5 V
